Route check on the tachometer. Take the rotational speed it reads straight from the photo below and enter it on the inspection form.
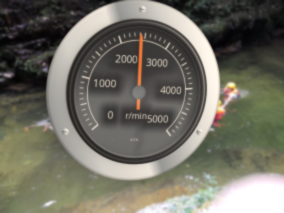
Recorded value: 2400 rpm
